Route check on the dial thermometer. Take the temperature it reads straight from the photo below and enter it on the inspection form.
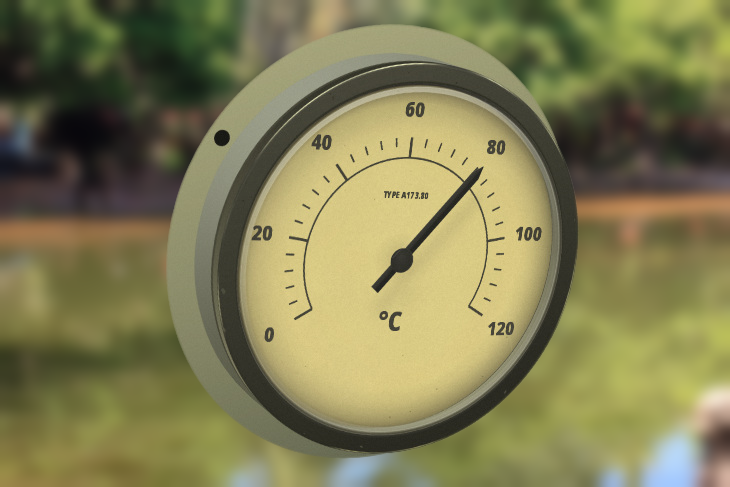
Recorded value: 80 °C
